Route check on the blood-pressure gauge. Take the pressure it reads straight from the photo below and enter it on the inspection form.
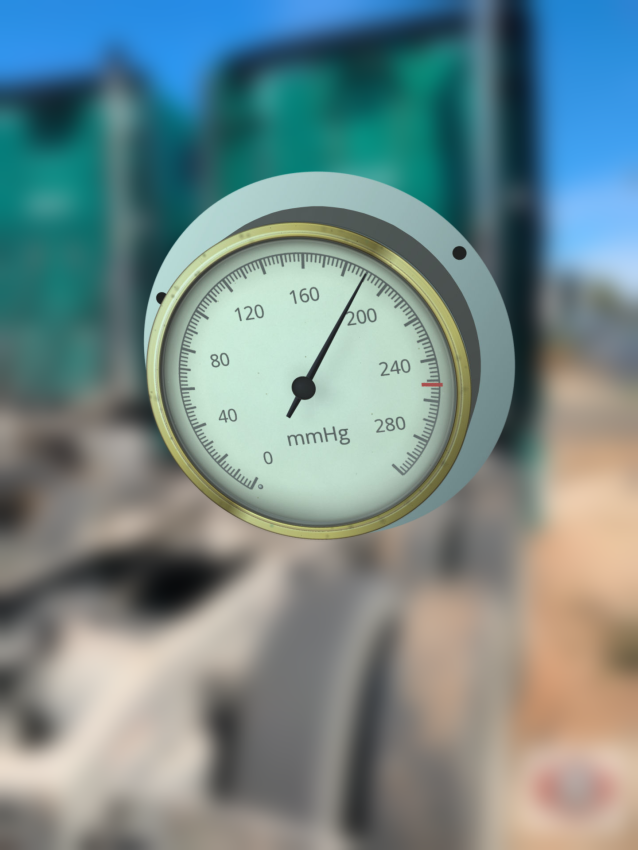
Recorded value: 190 mmHg
